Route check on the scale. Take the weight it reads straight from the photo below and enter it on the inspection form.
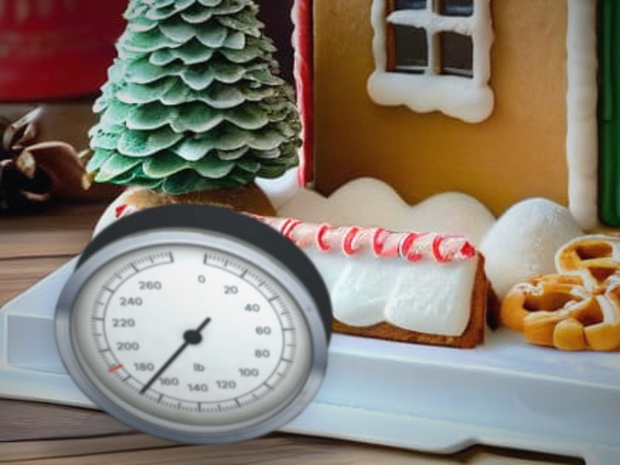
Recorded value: 170 lb
